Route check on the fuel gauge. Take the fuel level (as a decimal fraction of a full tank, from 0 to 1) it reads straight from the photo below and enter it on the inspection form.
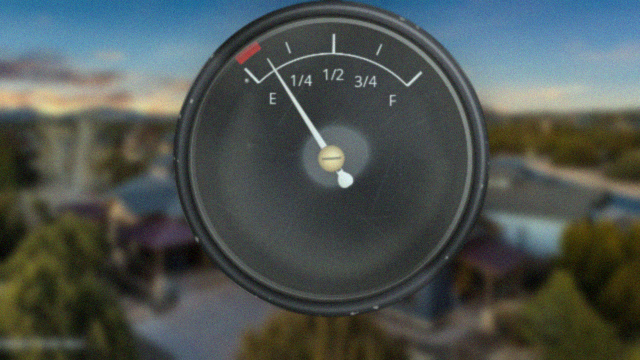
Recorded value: 0.125
